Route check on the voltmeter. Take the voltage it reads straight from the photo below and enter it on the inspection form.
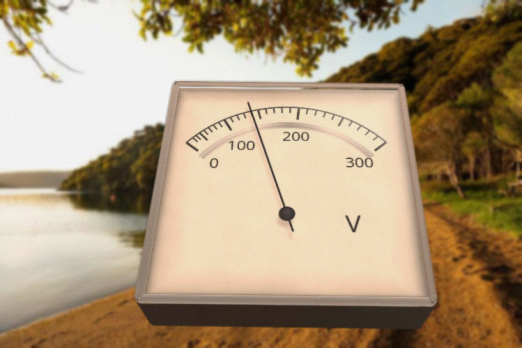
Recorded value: 140 V
